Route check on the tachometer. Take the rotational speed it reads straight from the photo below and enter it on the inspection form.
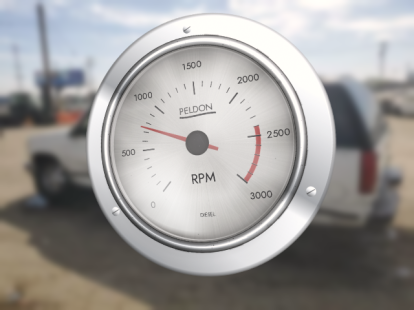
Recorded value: 750 rpm
